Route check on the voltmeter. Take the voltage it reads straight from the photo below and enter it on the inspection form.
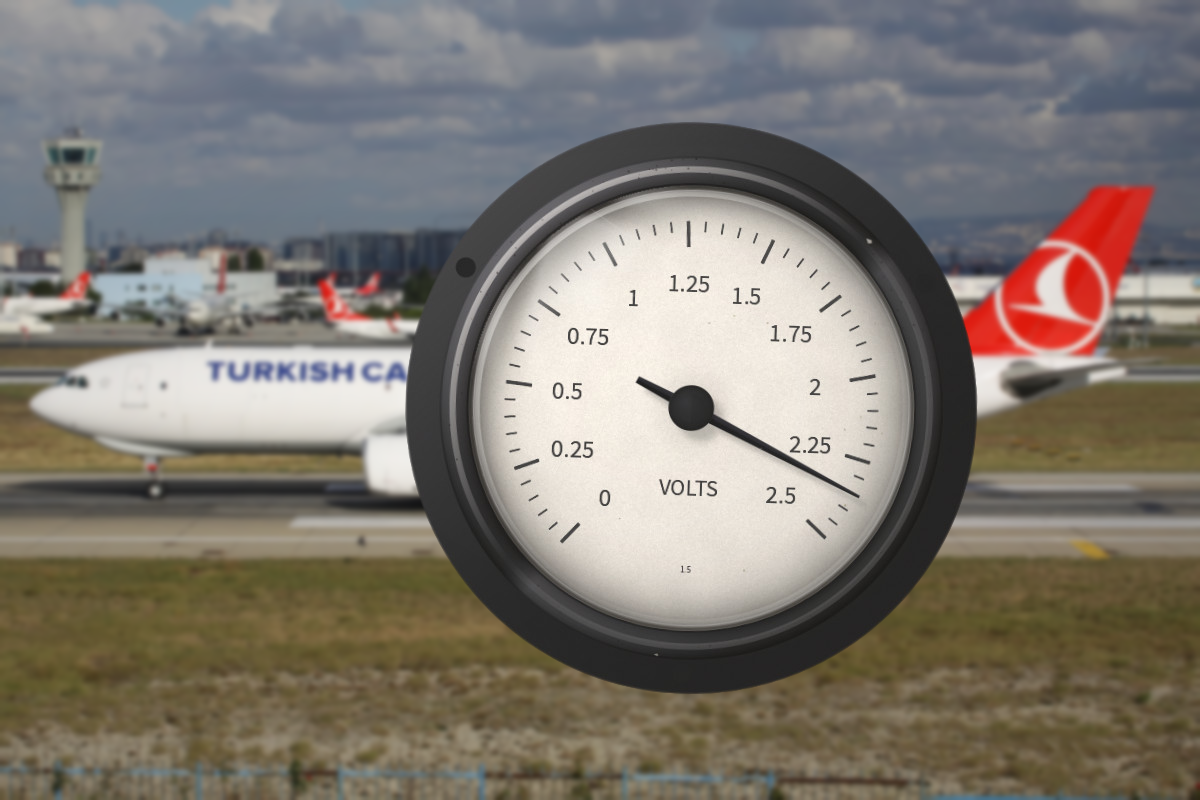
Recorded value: 2.35 V
